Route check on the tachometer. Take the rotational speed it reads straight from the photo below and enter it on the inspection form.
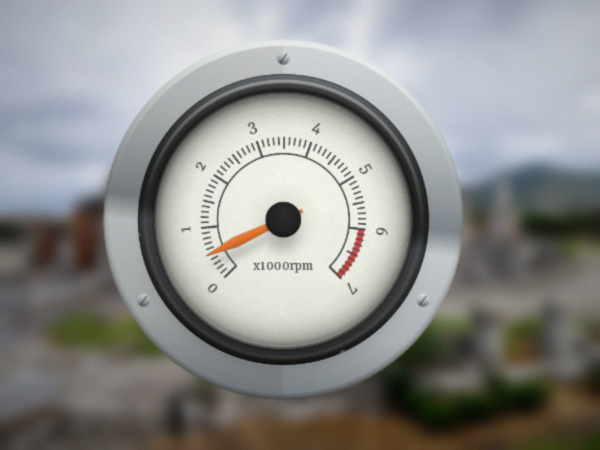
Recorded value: 500 rpm
